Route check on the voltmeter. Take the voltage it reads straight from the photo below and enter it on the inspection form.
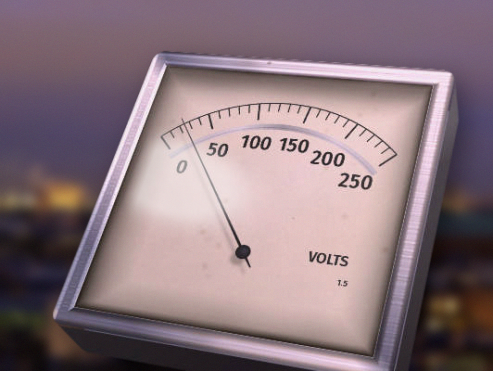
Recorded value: 25 V
